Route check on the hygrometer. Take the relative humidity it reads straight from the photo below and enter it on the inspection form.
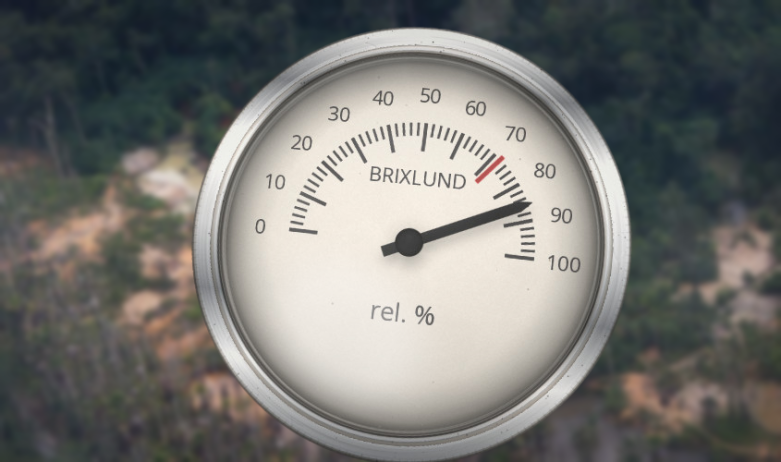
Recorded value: 86 %
